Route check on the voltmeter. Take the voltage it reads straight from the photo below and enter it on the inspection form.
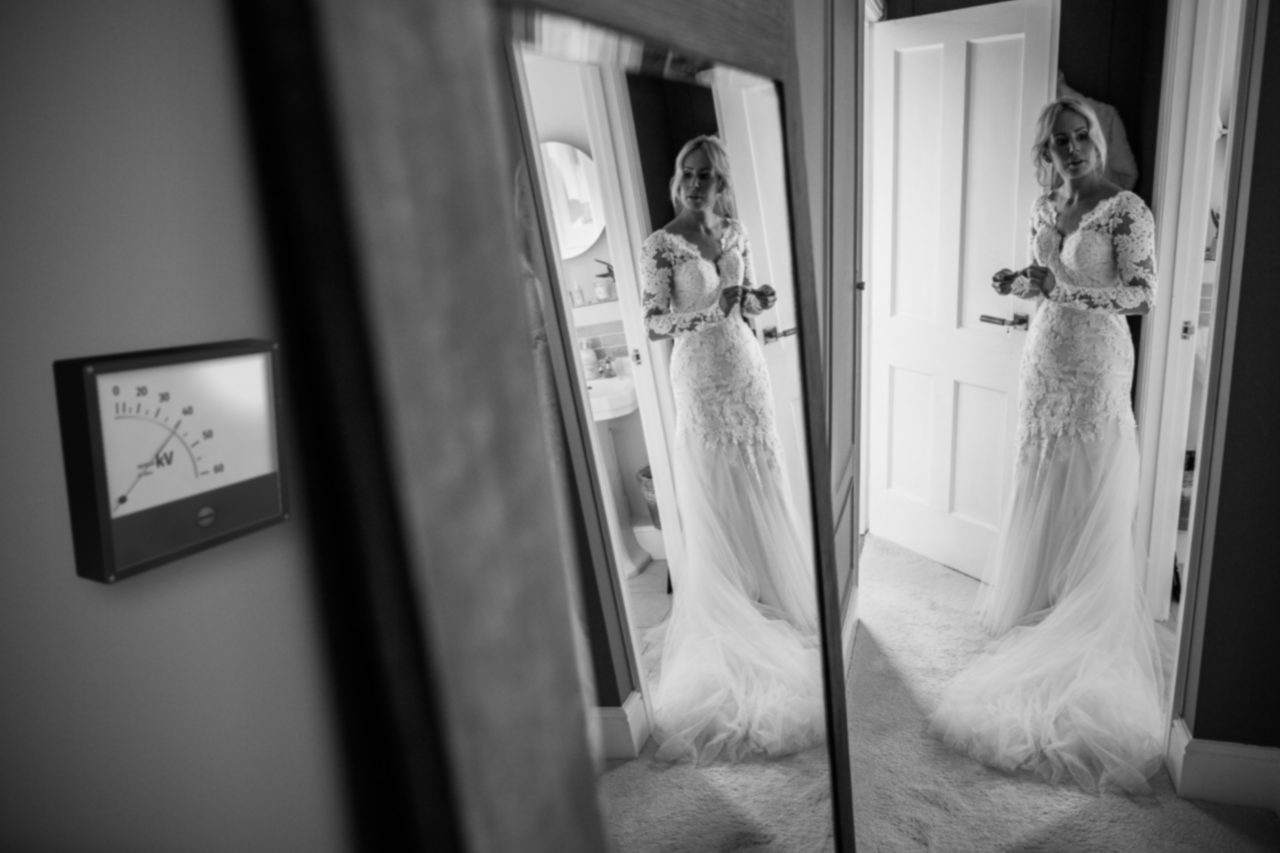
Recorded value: 40 kV
